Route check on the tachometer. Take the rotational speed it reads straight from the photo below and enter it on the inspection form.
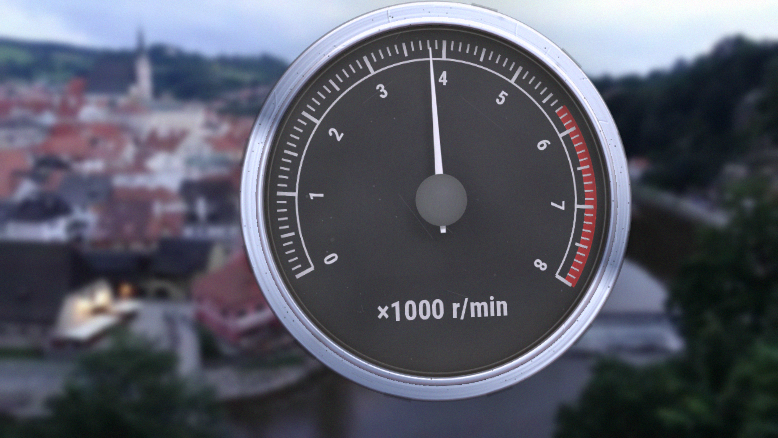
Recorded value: 3800 rpm
